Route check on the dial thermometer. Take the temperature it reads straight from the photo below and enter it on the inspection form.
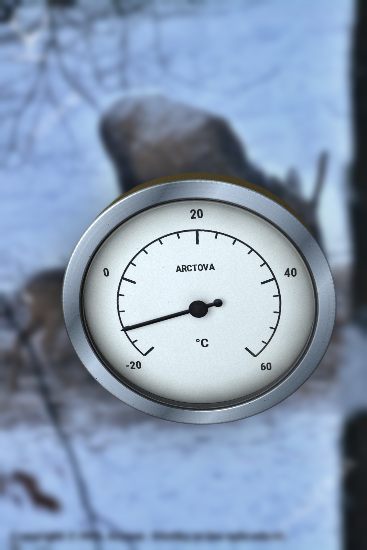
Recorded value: -12 °C
